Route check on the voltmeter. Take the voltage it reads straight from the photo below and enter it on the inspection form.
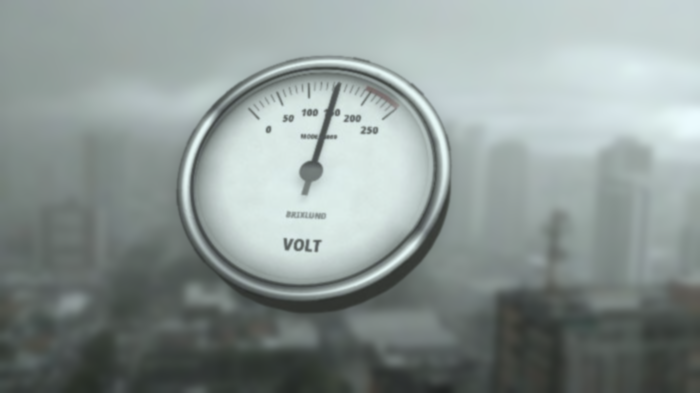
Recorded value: 150 V
